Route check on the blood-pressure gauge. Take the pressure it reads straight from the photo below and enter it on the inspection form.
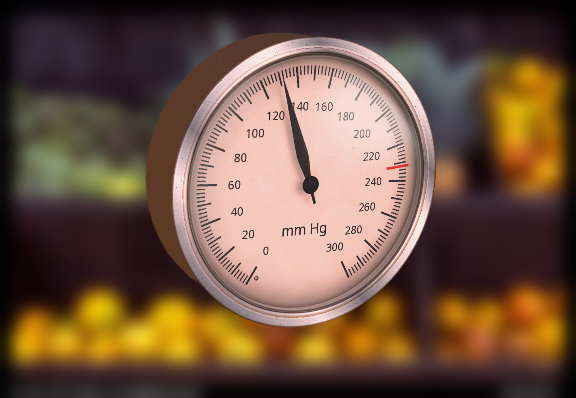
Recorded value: 130 mmHg
